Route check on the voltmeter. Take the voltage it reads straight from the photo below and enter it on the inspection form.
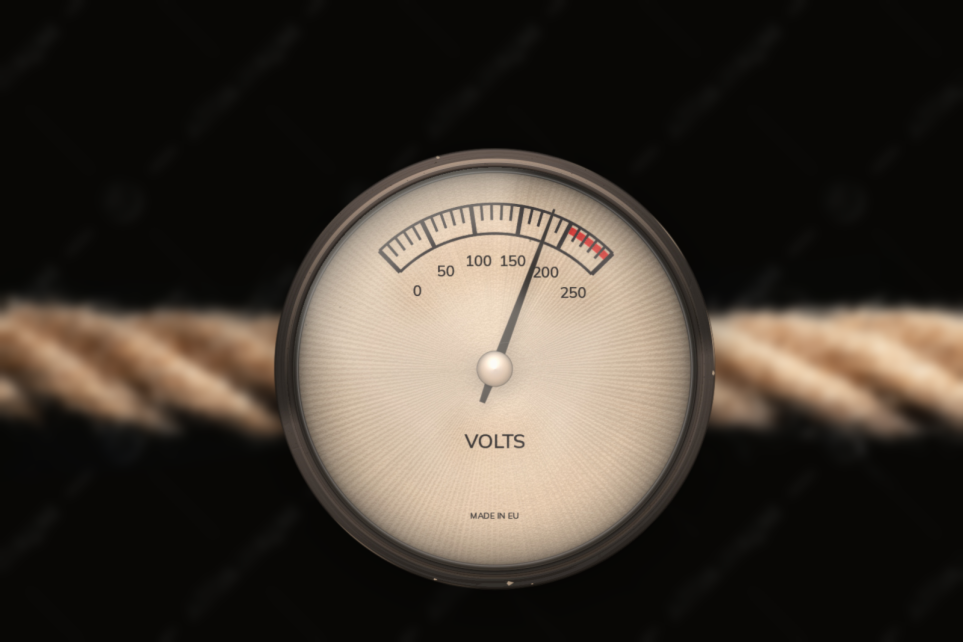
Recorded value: 180 V
